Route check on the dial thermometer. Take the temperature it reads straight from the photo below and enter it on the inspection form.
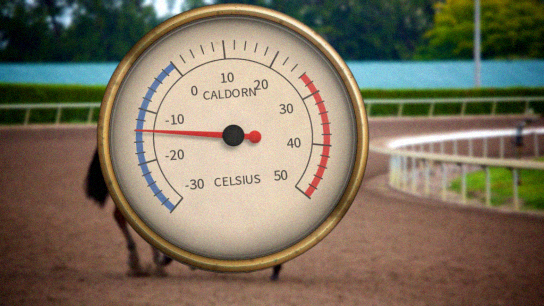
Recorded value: -14 °C
